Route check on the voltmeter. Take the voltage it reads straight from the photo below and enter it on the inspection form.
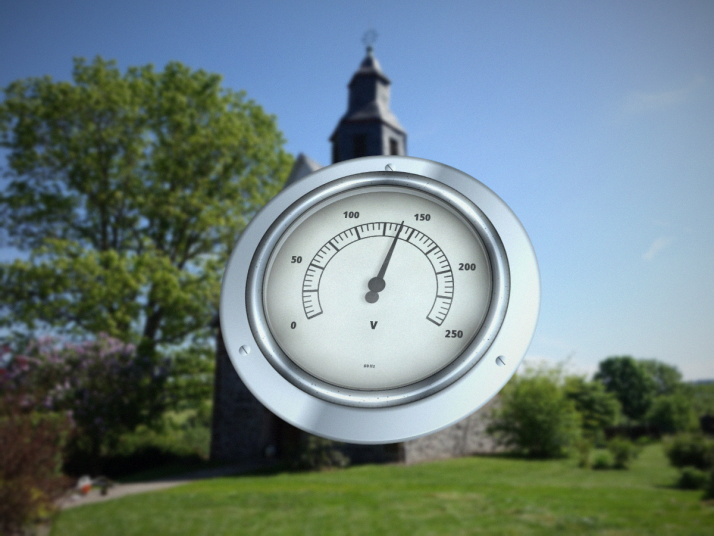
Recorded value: 140 V
